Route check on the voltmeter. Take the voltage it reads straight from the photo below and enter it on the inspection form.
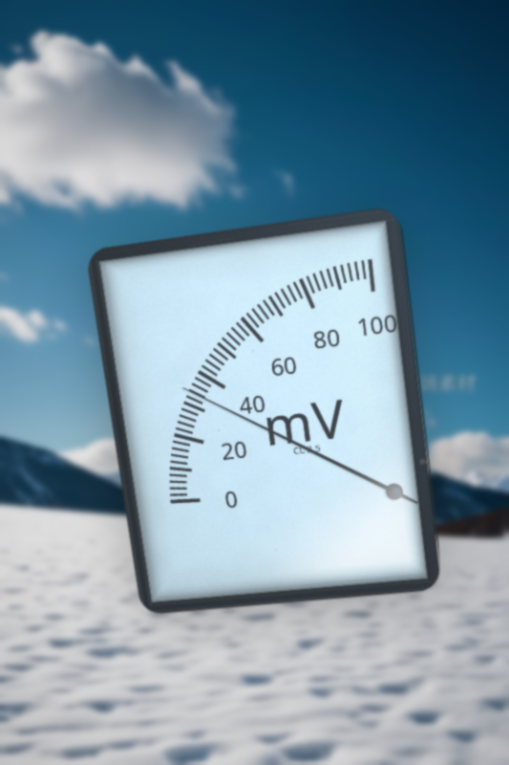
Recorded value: 34 mV
